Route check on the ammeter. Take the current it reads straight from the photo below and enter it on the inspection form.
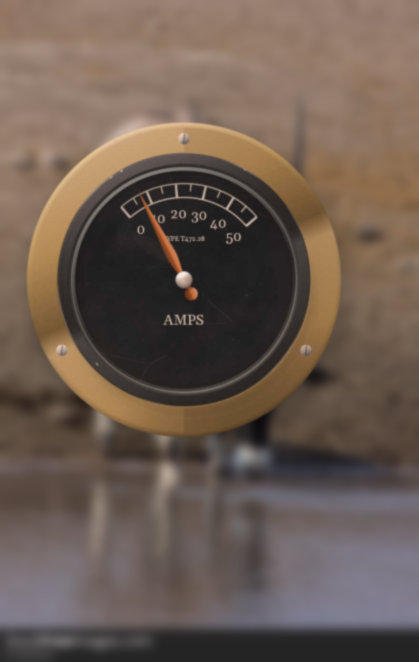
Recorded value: 7.5 A
